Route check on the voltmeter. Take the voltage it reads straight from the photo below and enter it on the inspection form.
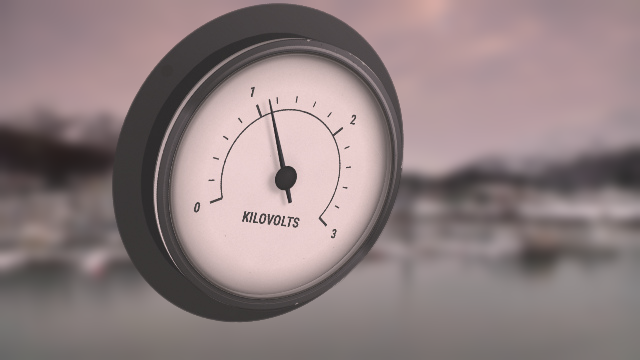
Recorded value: 1.1 kV
